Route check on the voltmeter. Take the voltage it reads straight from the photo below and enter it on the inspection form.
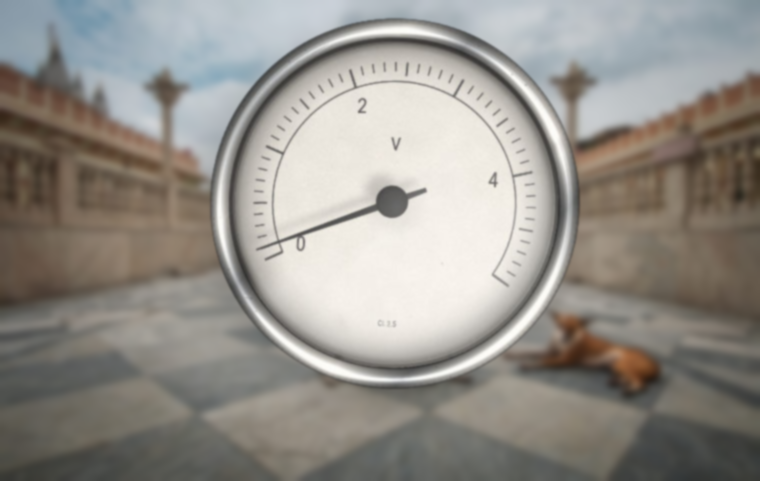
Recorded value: 0.1 V
